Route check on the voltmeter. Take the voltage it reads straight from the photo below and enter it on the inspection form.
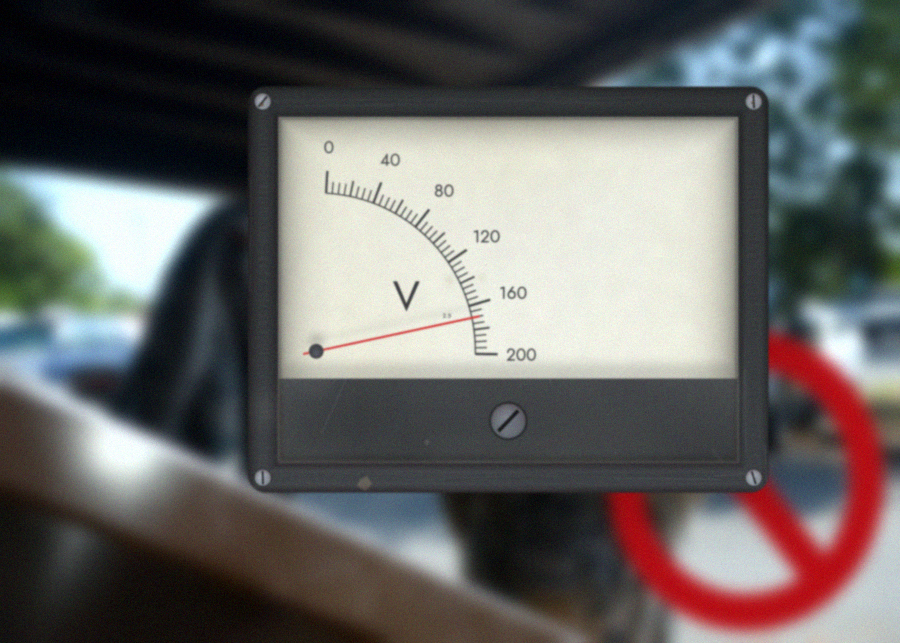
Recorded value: 170 V
